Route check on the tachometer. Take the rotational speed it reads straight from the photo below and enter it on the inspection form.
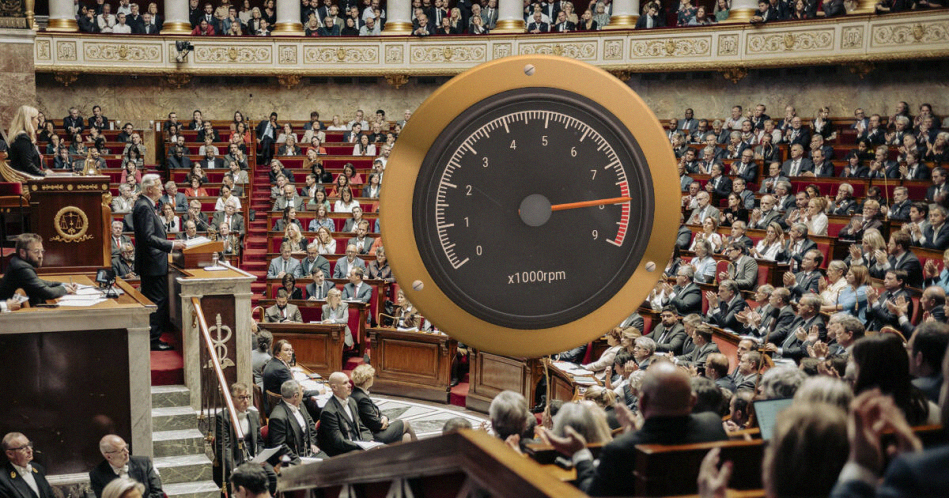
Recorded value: 7900 rpm
